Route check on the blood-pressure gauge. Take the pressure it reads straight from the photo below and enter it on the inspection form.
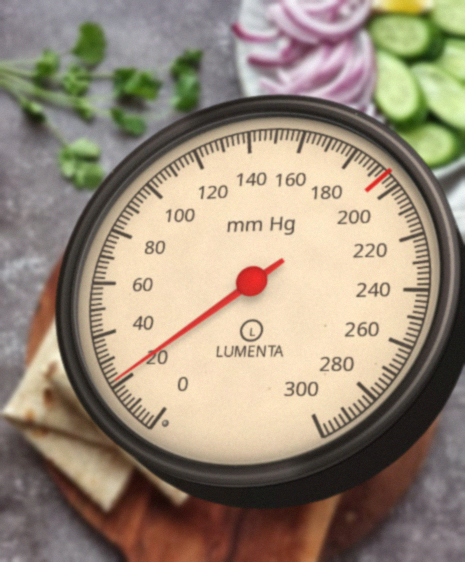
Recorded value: 20 mmHg
